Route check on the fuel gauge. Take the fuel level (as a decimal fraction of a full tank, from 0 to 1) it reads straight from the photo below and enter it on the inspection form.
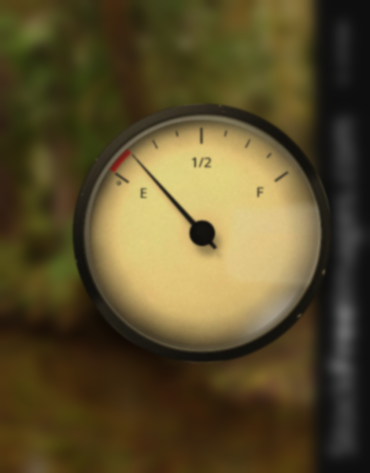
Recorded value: 0.125
